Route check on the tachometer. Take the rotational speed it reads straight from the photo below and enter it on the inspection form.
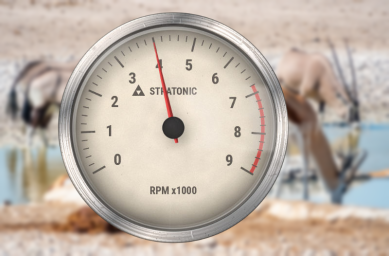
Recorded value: 4000 rpm
